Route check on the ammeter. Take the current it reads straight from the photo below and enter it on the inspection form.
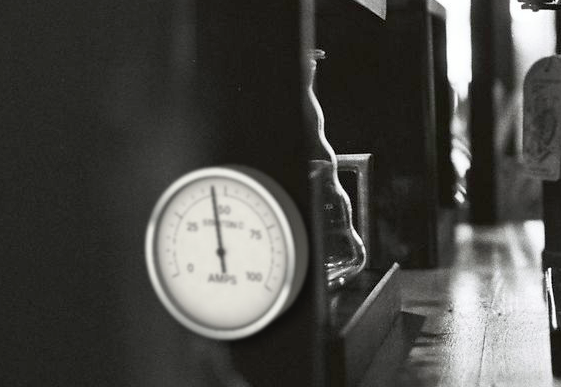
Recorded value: 45 A
